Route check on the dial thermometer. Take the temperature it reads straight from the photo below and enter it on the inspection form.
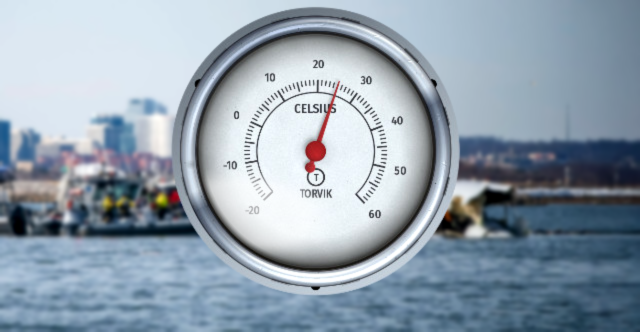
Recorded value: 25 °C
